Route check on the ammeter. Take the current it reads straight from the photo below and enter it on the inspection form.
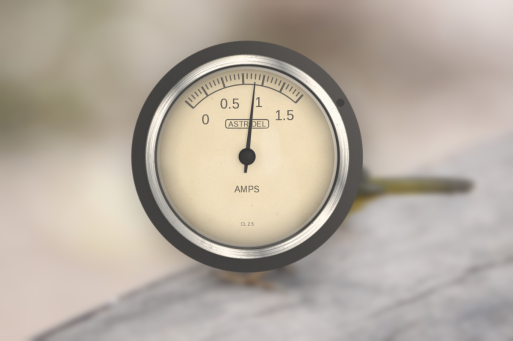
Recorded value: 0.9 A
